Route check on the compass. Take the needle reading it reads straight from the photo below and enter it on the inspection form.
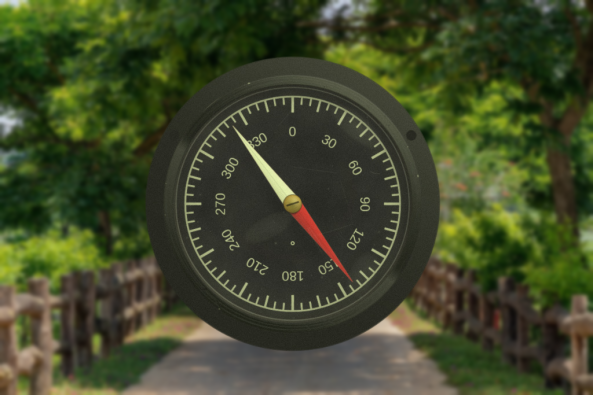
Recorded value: 142.5 °
